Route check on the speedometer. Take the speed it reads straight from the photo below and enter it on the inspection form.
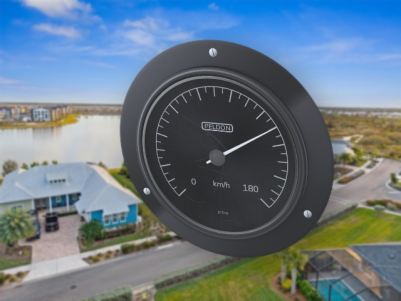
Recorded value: 130 km/h
